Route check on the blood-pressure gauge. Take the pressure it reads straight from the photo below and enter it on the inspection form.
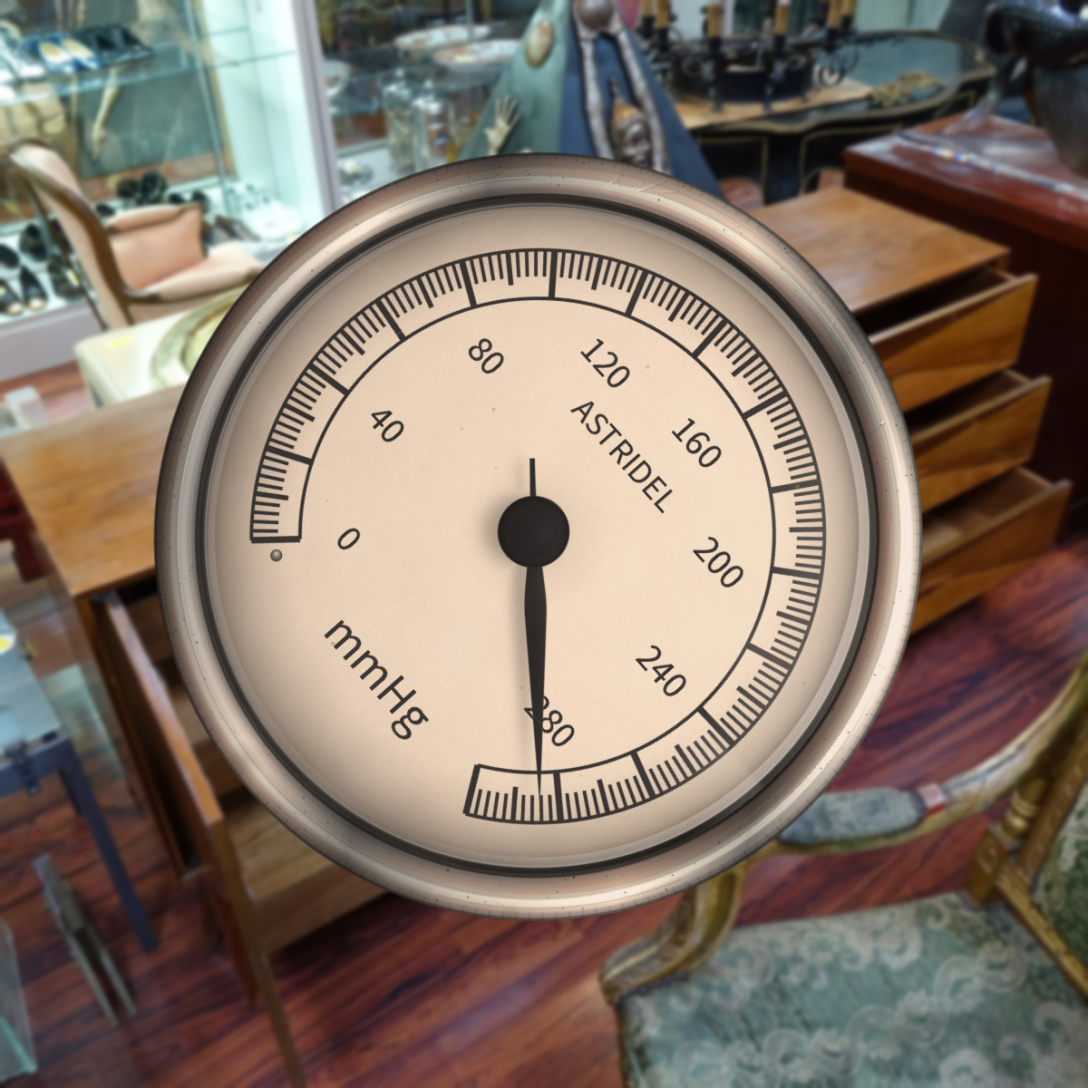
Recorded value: 284 mmHg
